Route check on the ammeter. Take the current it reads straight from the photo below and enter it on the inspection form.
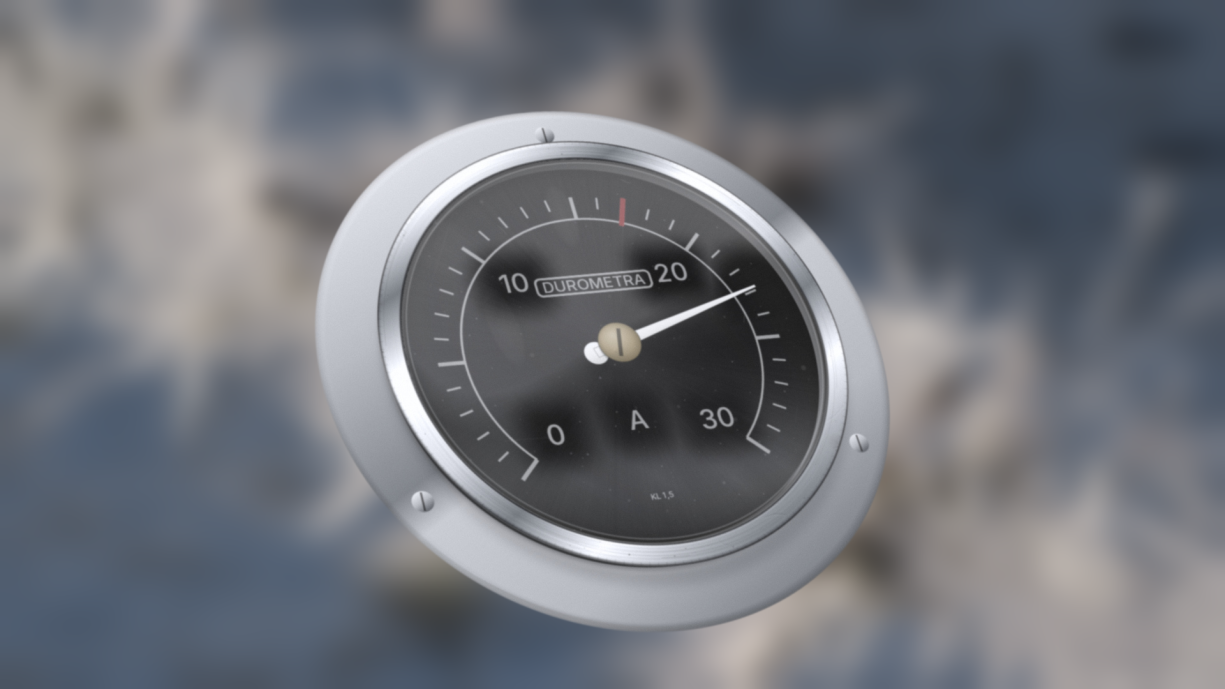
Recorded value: 23 A
